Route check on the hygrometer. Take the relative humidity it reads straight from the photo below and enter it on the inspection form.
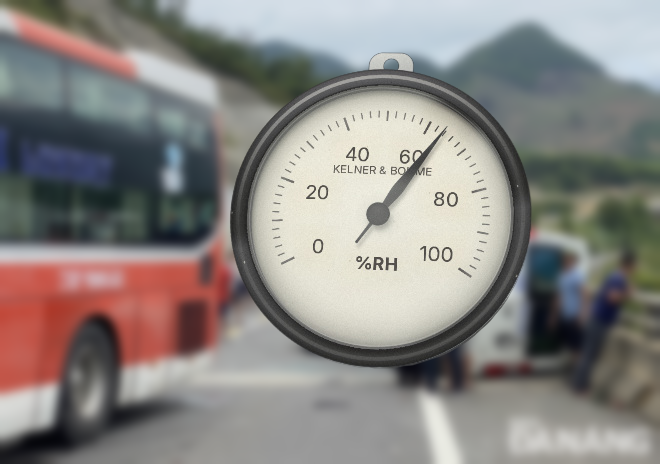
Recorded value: 64 %
